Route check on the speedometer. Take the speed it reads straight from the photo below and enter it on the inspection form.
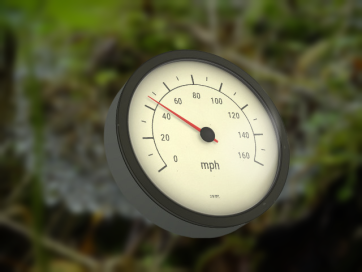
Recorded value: 45 mph
